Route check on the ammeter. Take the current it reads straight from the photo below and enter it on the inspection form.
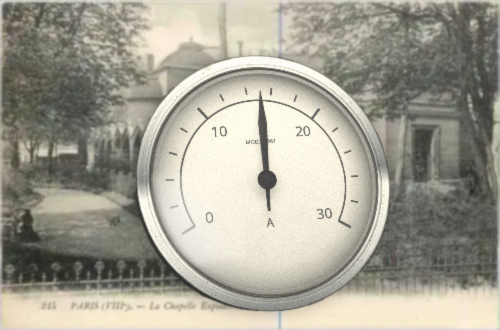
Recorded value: 15 A
